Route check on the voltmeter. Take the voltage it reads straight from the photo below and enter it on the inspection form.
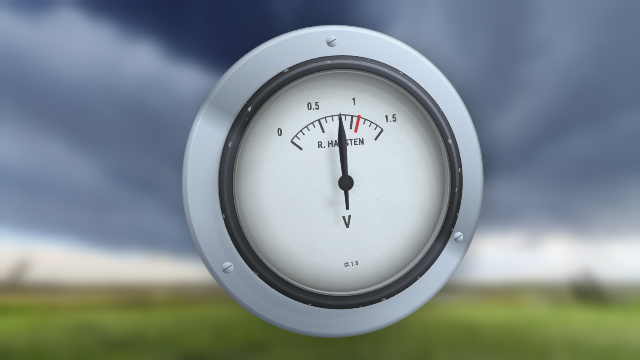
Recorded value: 0.8 V
